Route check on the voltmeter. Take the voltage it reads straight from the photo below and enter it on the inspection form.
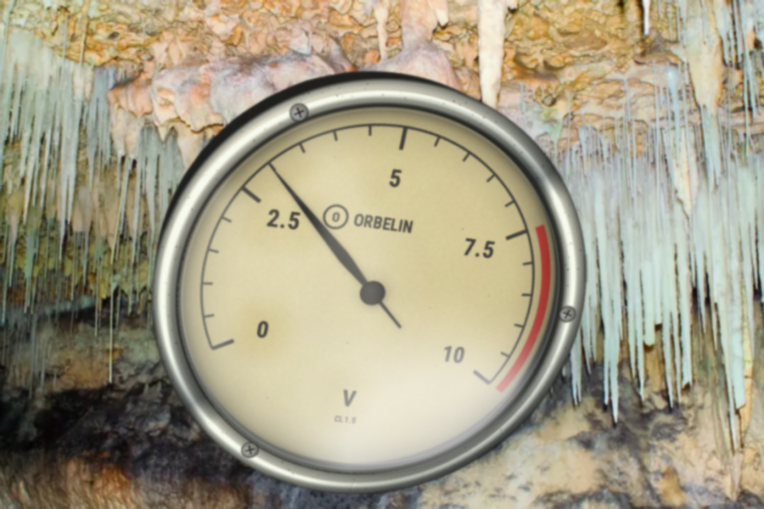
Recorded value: 3 V
